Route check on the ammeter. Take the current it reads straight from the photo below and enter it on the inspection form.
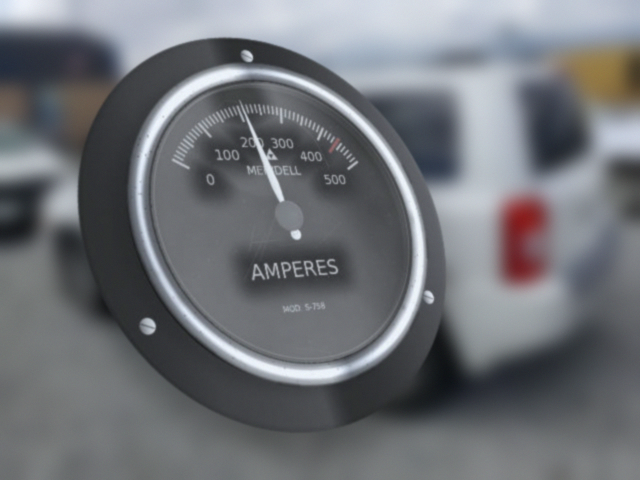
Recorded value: 200 A
